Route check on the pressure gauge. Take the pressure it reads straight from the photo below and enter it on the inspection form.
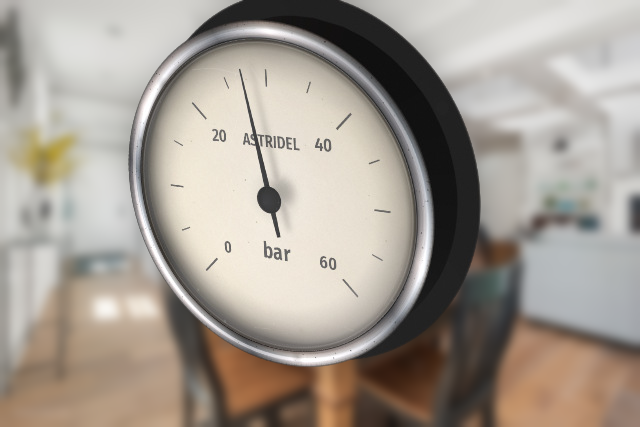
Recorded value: 27.5 bar
